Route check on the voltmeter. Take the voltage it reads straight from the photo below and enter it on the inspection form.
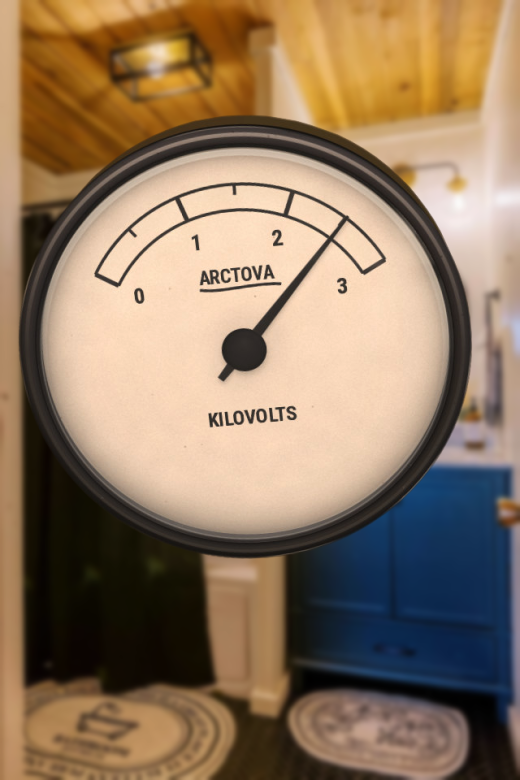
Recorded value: 2.5 kV
